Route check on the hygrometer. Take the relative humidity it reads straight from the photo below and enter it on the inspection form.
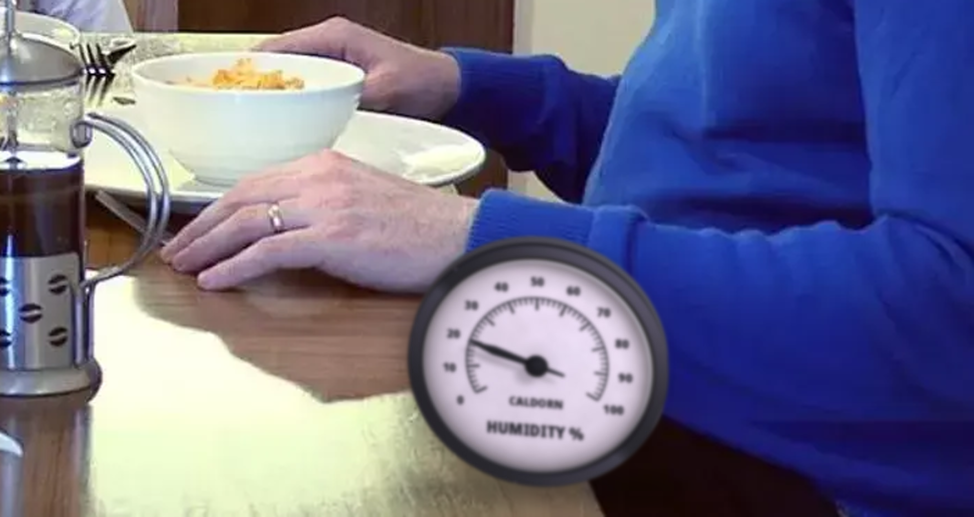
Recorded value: 20 %
